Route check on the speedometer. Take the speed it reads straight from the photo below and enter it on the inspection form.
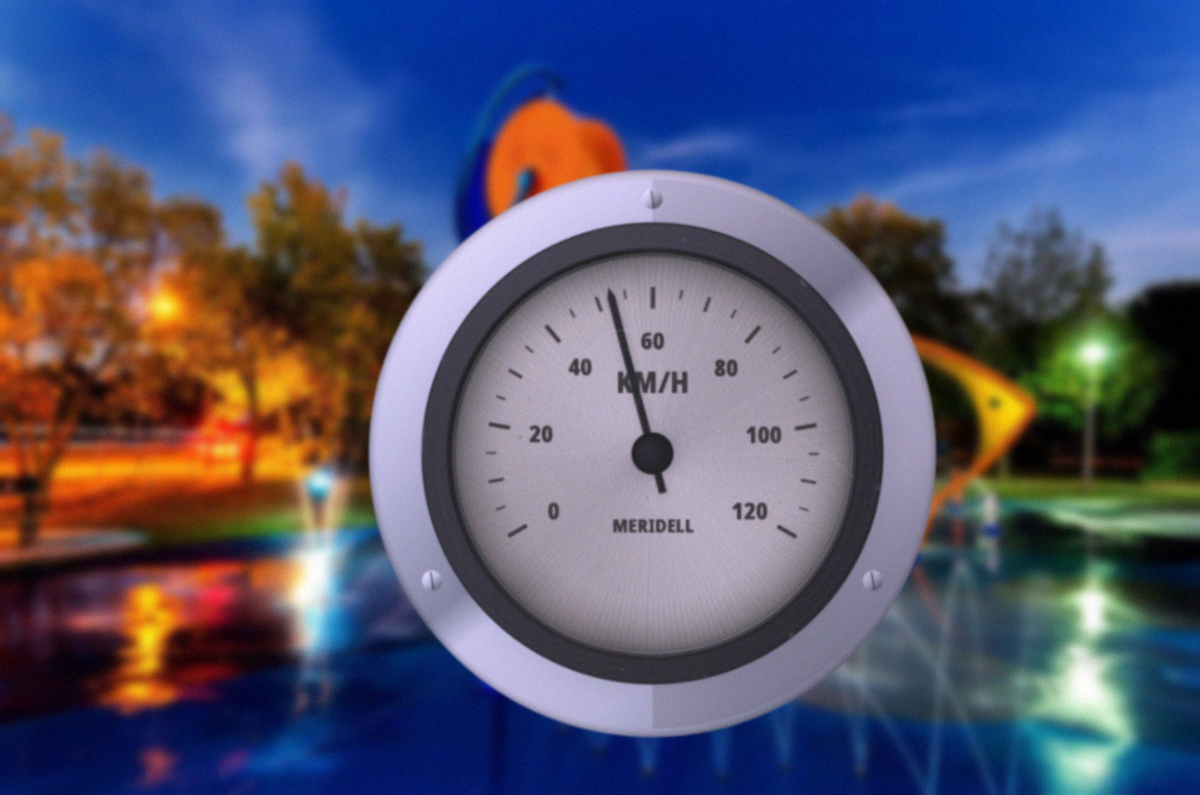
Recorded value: 52.5 km/h
